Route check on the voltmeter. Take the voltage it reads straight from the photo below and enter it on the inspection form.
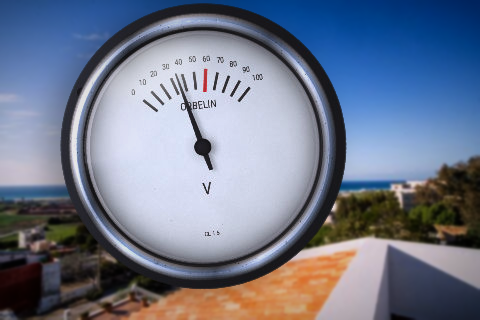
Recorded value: 35 V
